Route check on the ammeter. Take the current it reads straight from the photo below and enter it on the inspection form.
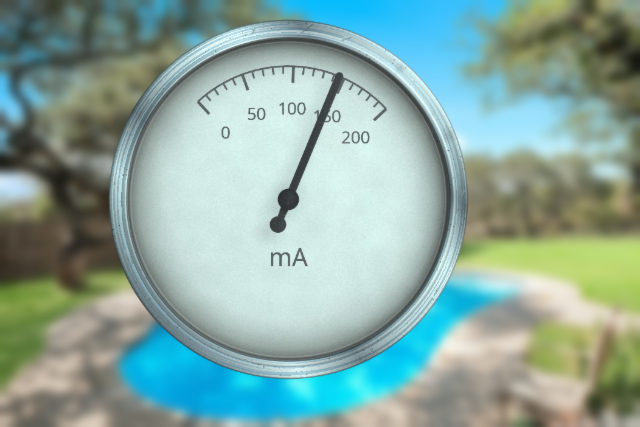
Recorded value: 145 mA
